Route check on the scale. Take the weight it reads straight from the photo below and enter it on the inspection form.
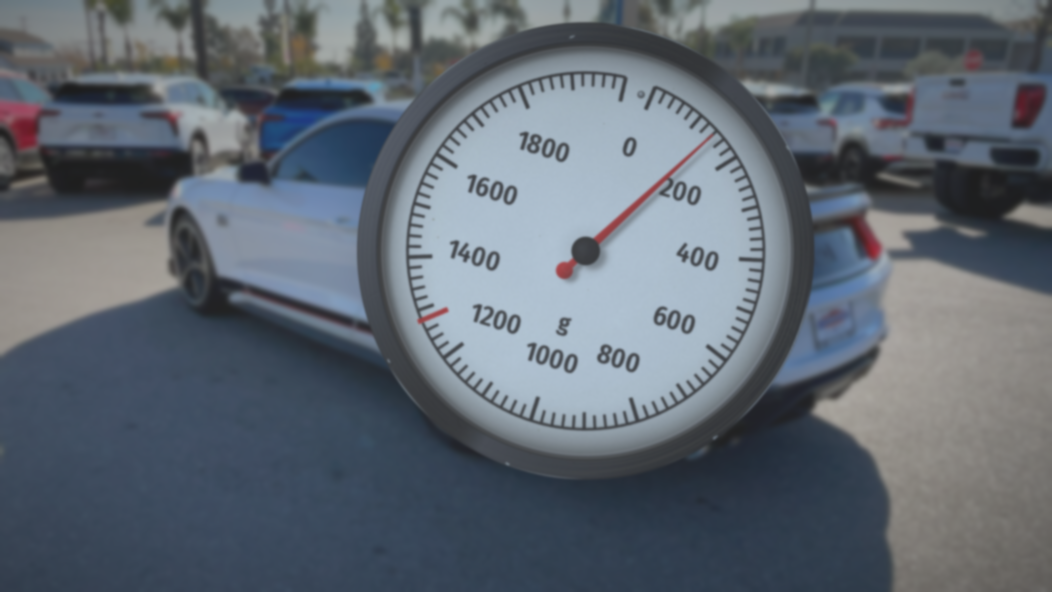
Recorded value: 140 g
